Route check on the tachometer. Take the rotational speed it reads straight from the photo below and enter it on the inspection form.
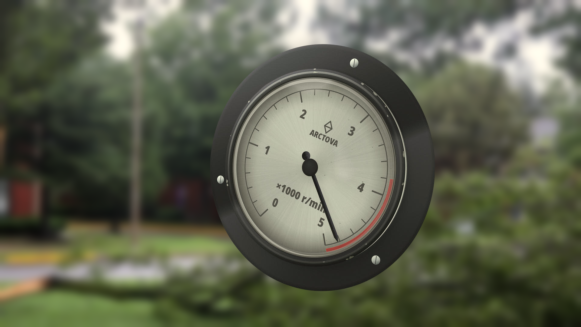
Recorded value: 4800 rpm
